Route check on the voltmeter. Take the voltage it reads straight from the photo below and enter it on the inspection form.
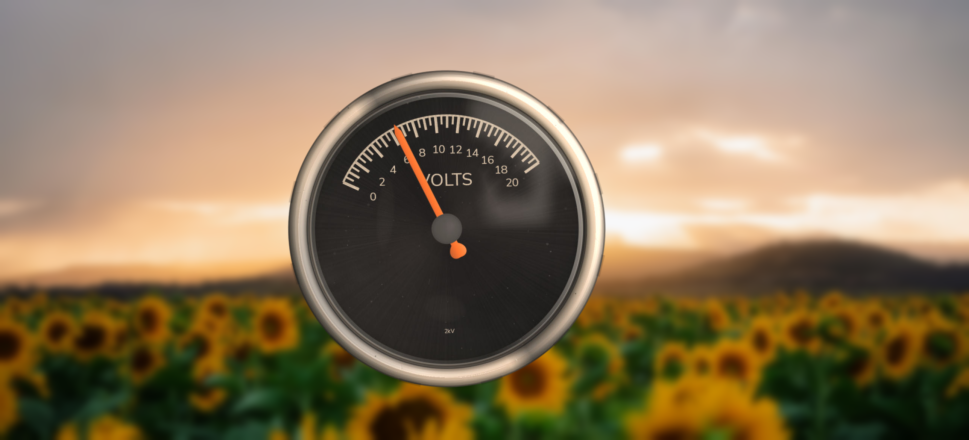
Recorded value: 6.5 V
